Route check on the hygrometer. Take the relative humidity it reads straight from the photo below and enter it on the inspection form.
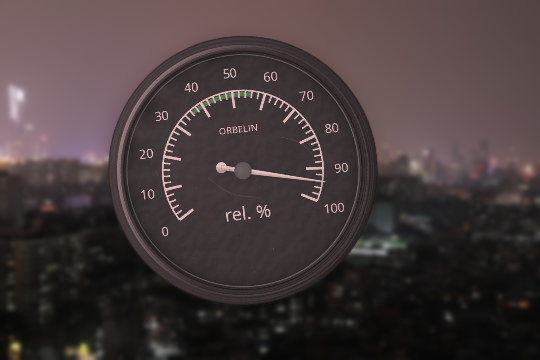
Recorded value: 94 %
